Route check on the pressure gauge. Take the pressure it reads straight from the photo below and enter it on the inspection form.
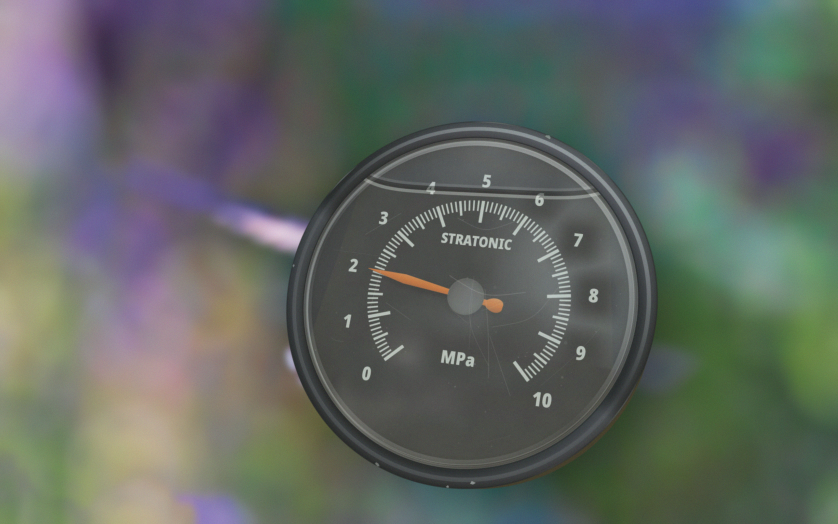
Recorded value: 2 MPa
